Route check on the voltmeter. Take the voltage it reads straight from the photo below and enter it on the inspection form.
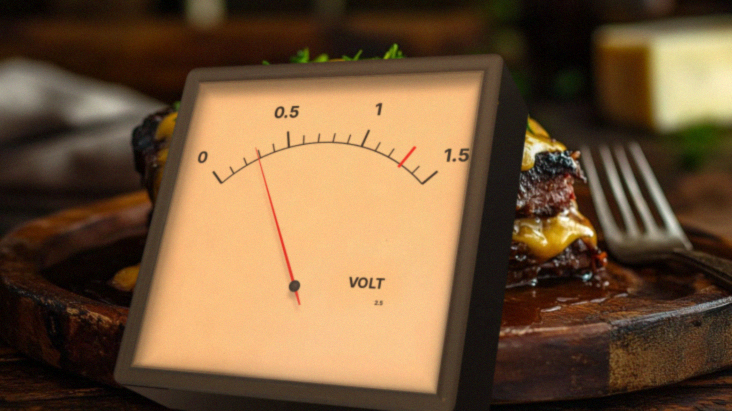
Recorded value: 0.3 V
